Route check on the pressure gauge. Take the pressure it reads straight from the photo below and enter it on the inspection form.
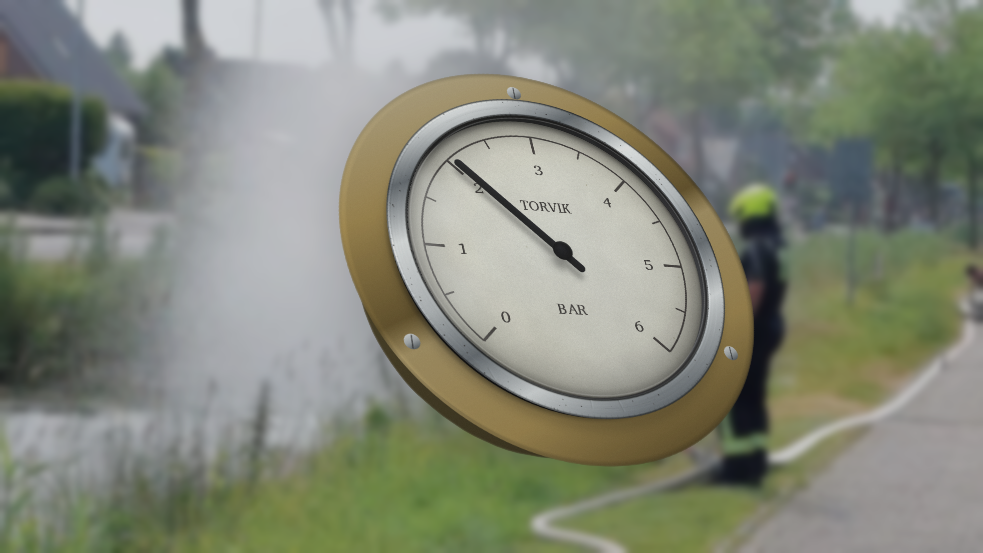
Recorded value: 2 bar
